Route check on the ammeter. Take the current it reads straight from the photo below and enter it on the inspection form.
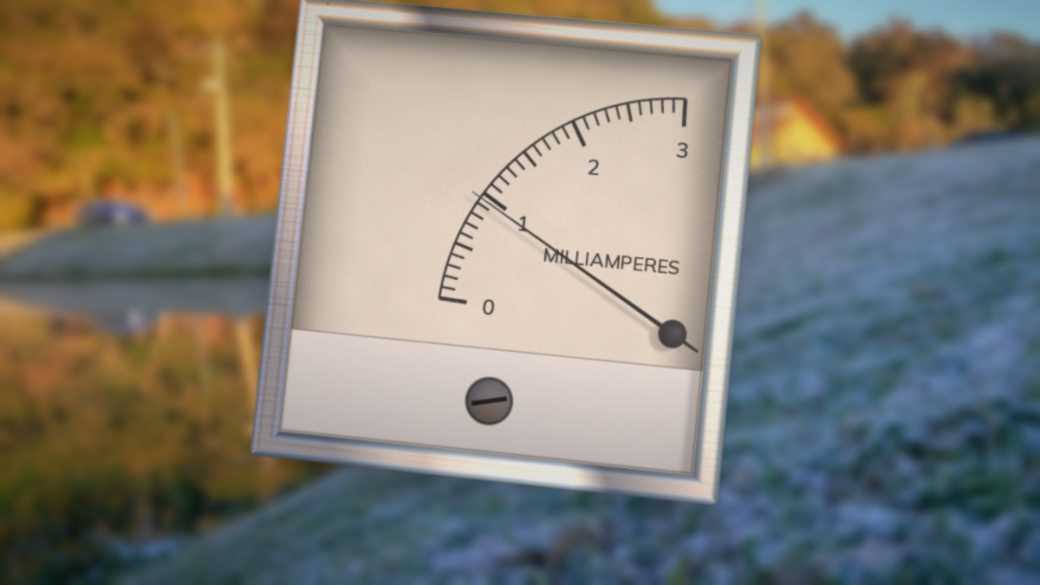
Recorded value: 0.95 mA
